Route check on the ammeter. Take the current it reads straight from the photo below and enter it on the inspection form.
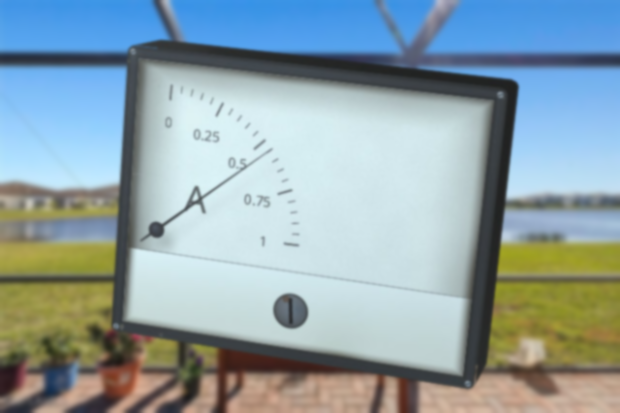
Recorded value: 0.55 A
